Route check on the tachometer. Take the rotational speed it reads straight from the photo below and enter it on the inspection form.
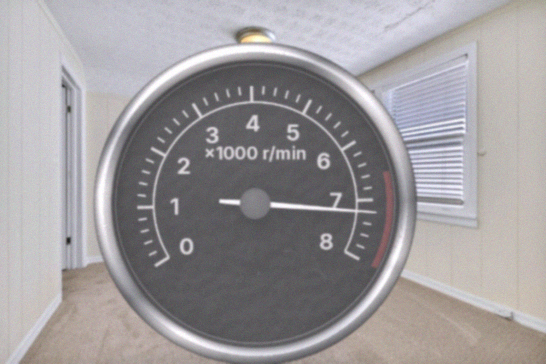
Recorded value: 7200 rpm
